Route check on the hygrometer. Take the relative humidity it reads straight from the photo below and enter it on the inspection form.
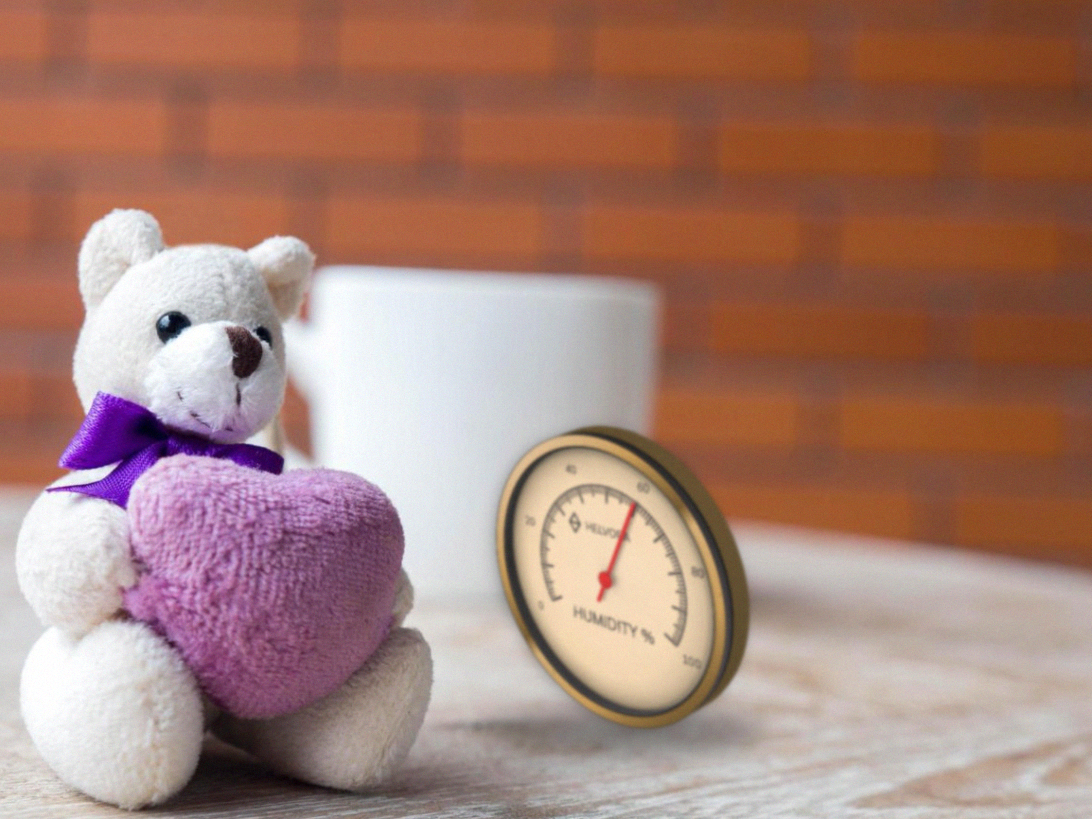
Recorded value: 60 %
